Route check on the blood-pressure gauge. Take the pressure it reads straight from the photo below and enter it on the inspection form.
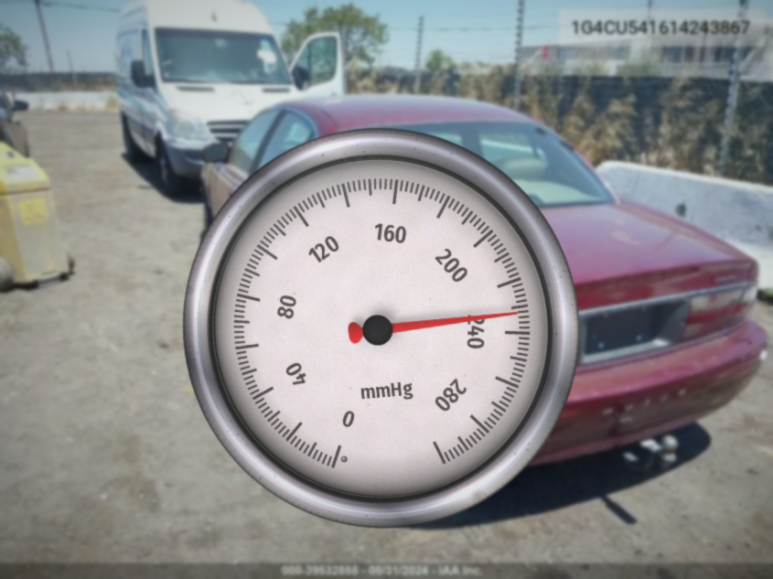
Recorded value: 232 mmHg
